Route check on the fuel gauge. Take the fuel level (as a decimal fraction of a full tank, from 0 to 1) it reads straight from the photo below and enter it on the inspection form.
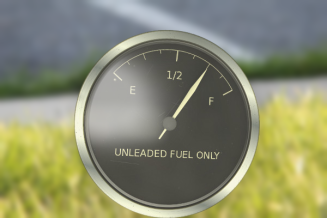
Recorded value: 0.75
